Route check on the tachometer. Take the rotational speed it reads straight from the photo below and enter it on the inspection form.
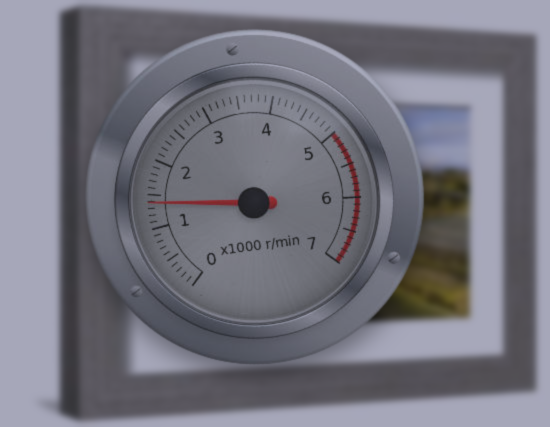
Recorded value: 1400 rpm
